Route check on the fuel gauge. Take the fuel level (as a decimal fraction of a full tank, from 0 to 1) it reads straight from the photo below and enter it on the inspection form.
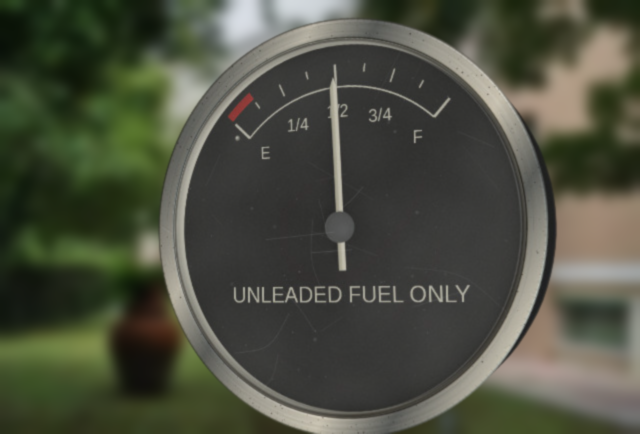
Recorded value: 0.5
